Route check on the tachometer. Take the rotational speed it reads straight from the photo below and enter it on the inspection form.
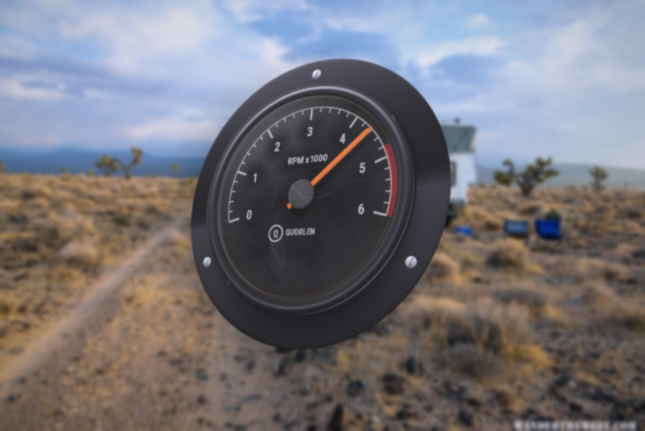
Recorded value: 4400 rpm
